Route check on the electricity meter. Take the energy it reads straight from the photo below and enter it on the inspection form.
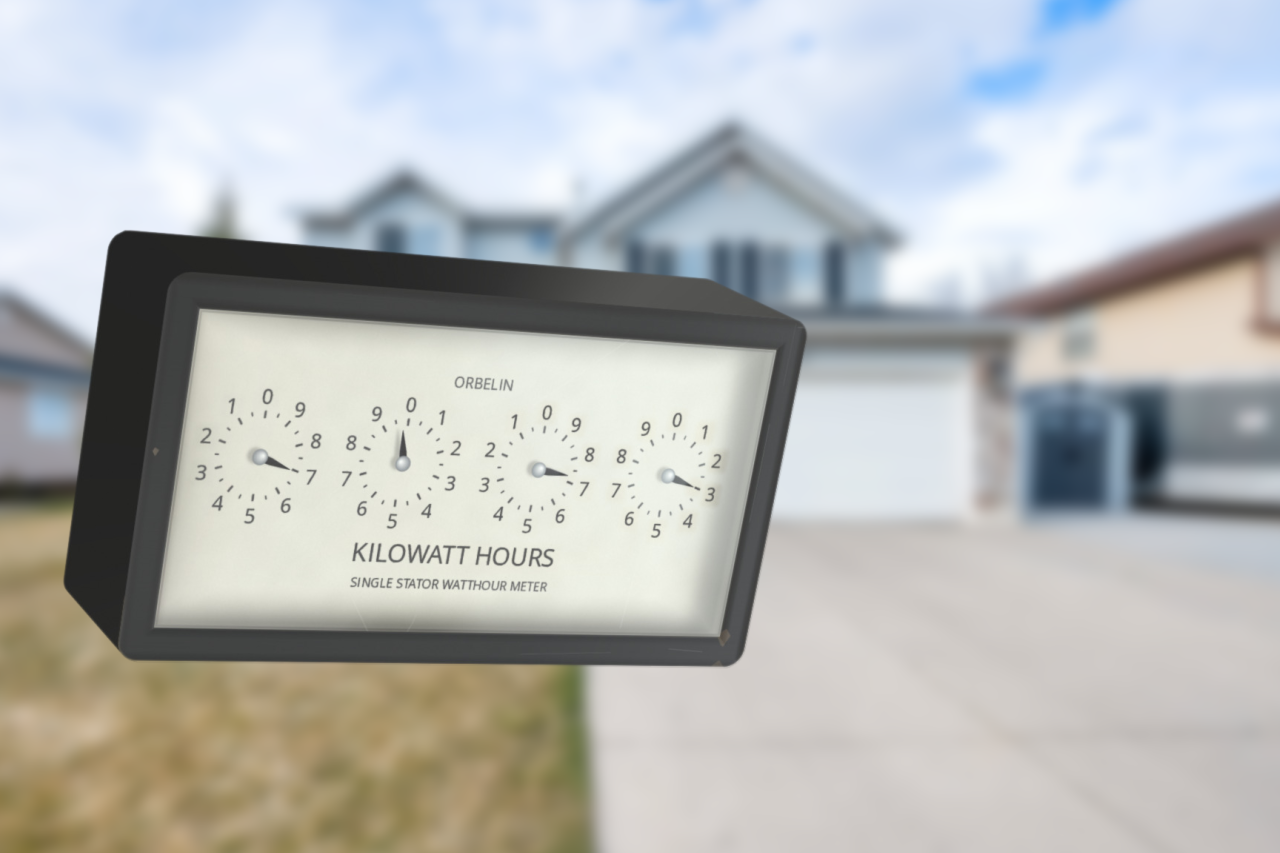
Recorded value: 6973 kWh
